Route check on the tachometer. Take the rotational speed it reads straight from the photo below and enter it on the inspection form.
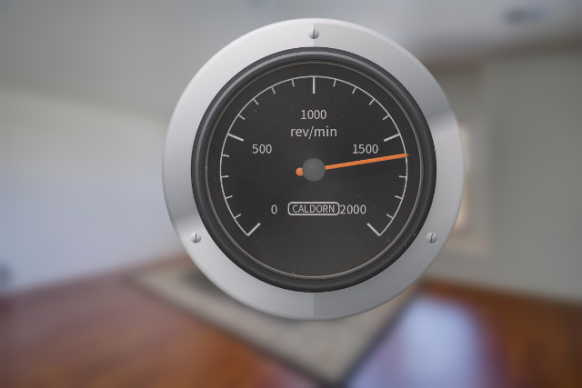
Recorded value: 1600 rpm
